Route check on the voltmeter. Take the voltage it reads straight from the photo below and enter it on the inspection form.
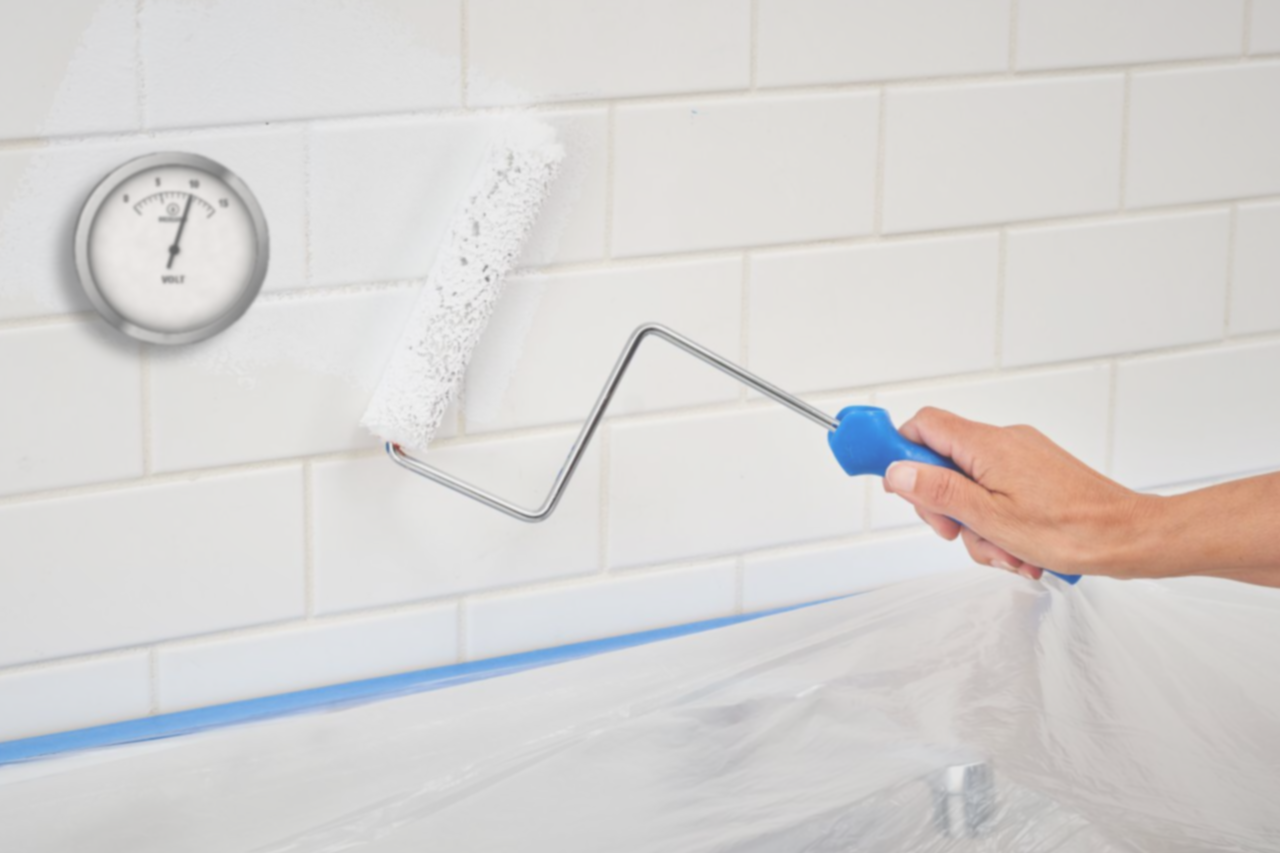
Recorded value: 10 V
